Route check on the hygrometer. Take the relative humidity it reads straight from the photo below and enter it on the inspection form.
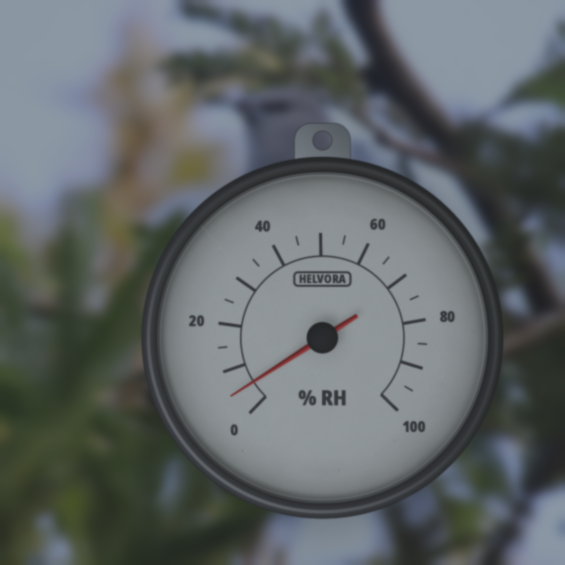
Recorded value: 5 %
